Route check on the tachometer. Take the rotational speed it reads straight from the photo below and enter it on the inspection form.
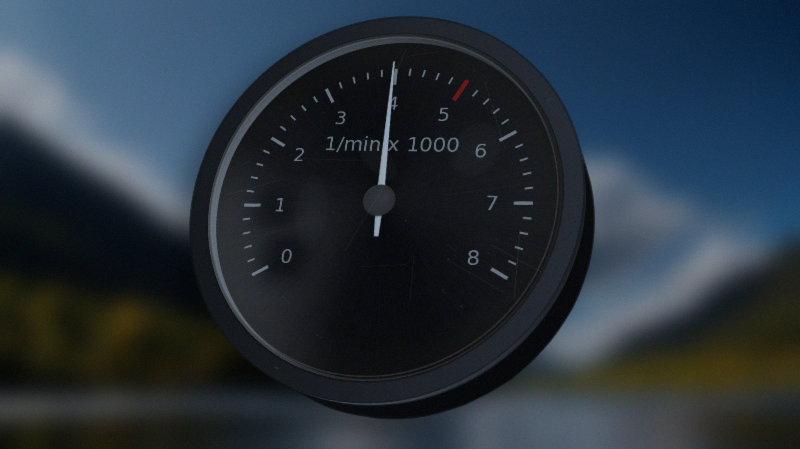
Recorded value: 4000 rpm
